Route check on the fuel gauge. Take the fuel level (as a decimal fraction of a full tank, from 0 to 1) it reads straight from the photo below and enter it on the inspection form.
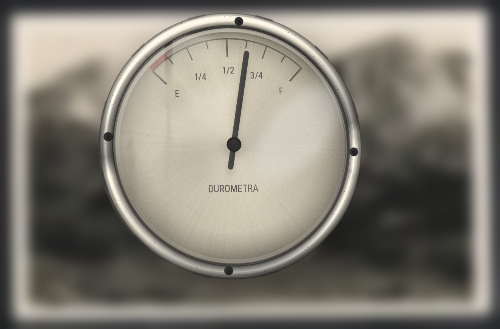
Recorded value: 0.625
